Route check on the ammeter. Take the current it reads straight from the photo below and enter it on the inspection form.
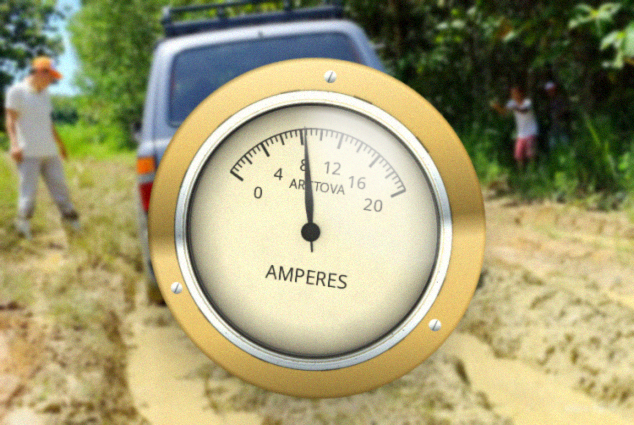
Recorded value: 8.5 A
